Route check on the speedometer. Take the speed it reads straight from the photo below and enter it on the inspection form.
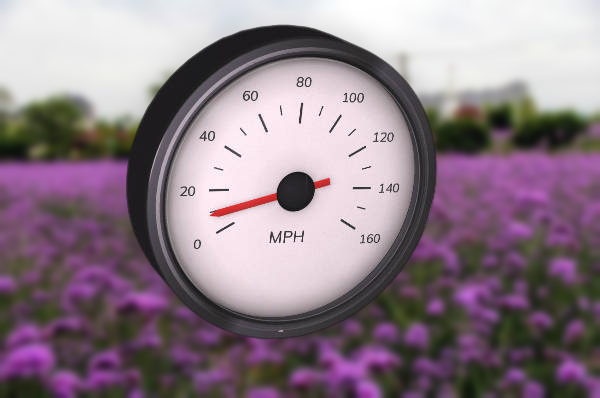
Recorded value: 10 mph
